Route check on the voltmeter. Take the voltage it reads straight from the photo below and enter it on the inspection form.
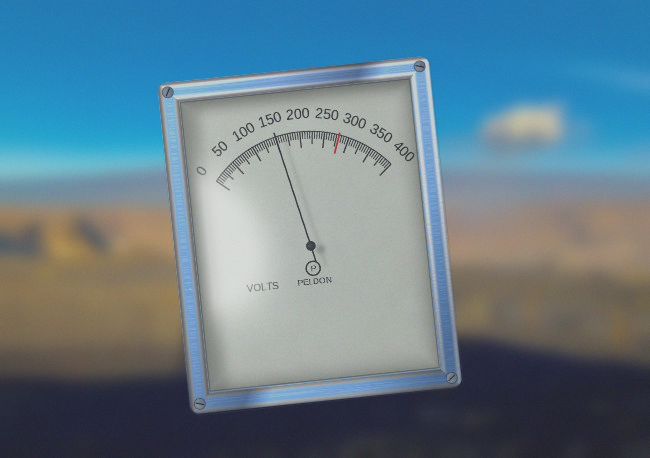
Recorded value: 150 V
